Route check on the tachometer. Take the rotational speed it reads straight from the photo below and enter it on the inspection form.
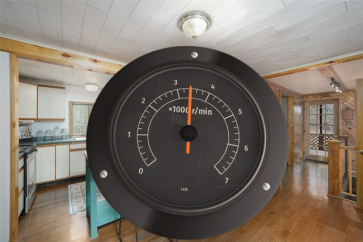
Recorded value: 3400 rpm
